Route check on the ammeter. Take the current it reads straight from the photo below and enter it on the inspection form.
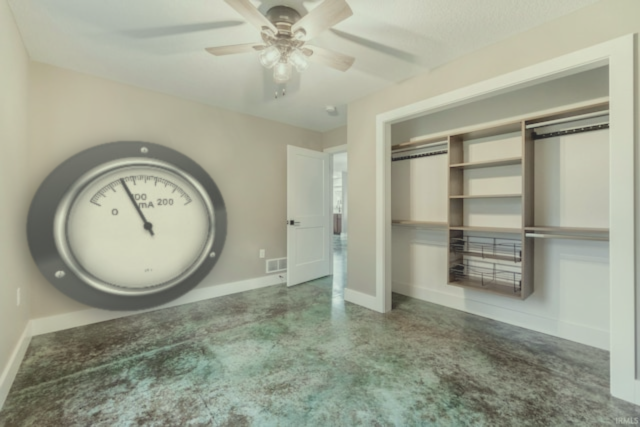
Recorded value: 75 mA
